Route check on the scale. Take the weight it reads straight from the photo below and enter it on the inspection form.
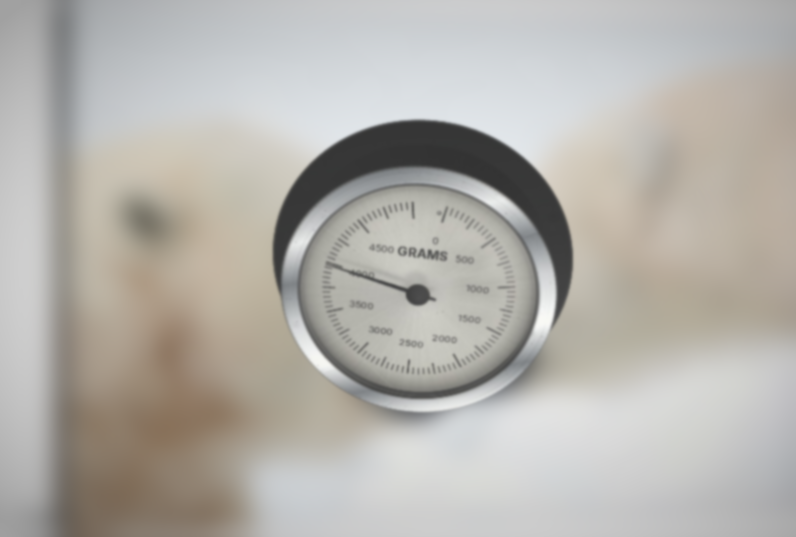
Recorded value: 4000 g
